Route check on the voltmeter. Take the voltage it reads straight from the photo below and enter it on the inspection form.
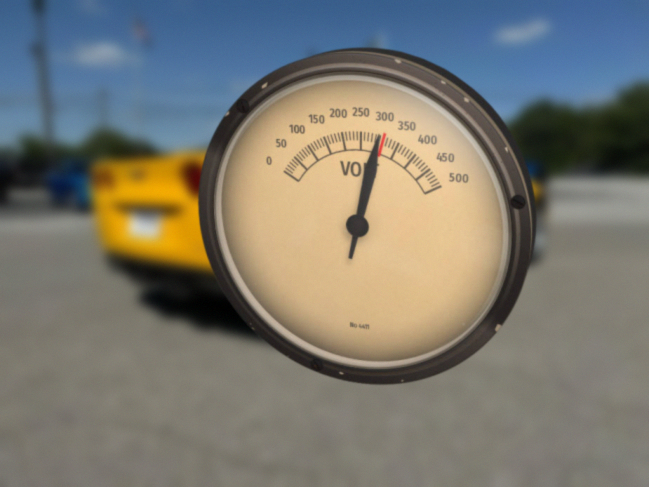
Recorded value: 300 V
